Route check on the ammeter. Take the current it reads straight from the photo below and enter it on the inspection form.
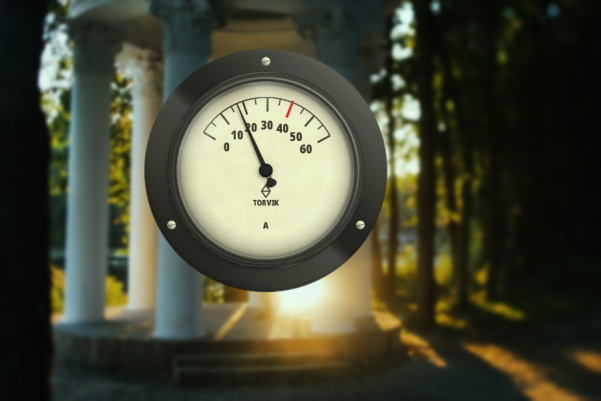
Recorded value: 17.5 A
